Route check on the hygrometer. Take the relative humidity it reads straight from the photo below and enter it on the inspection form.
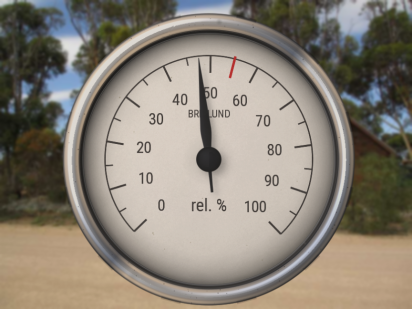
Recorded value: 47.5 %
